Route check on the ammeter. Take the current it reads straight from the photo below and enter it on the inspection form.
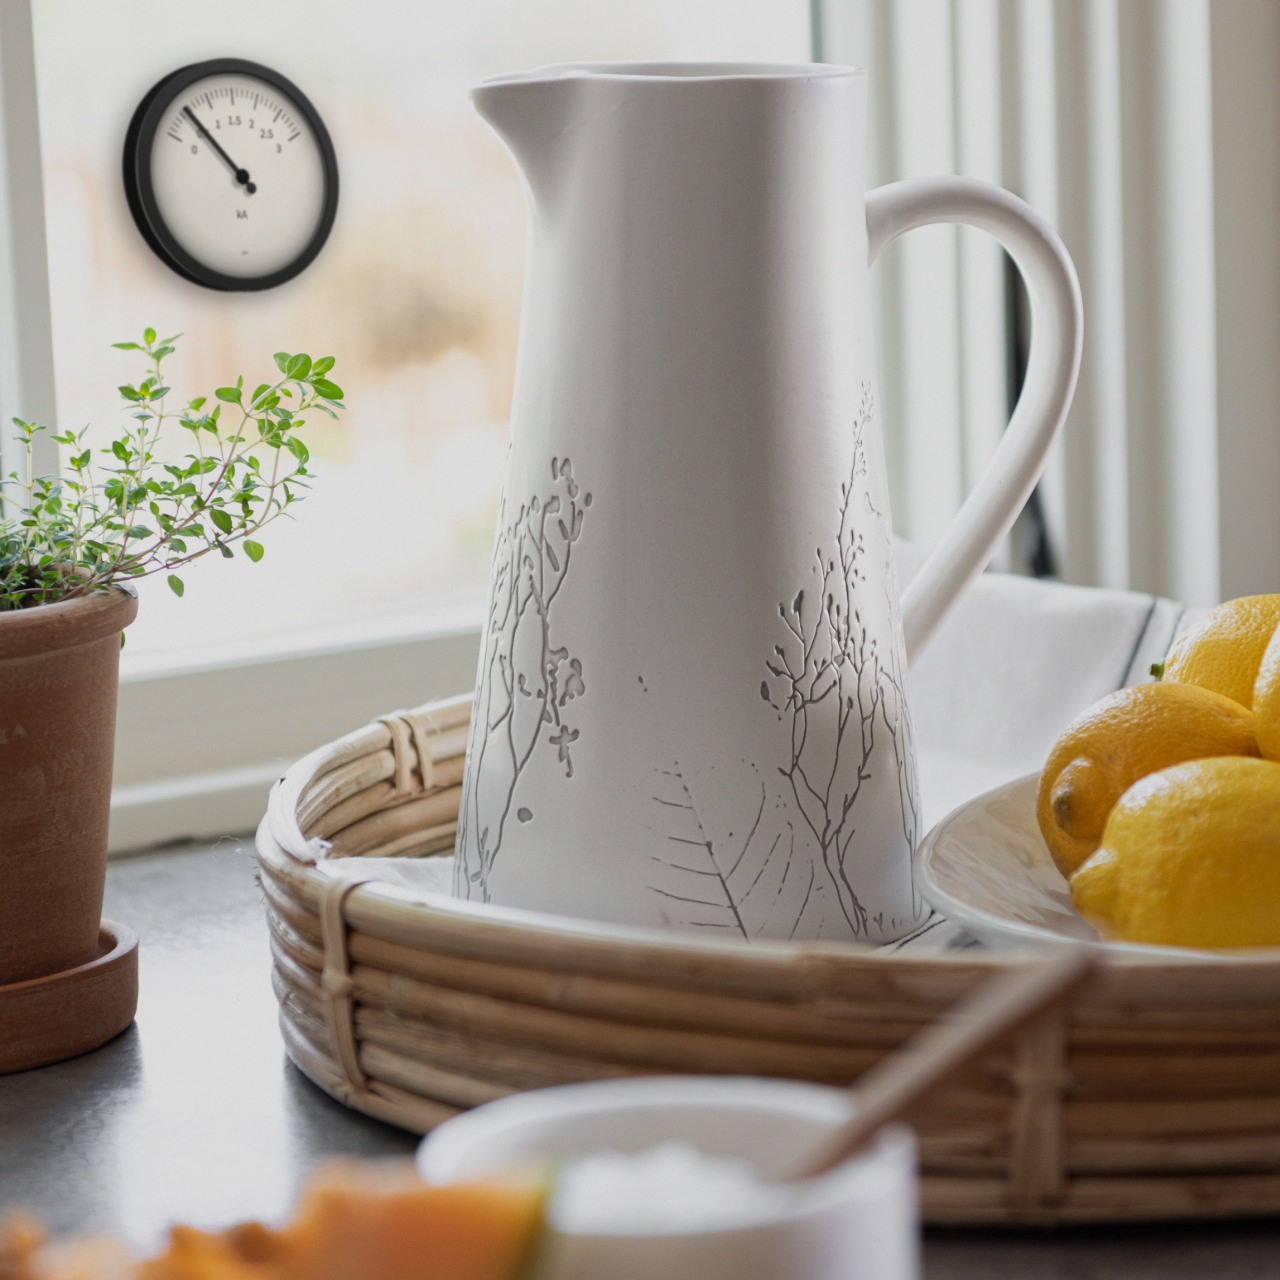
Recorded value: 0.5 kA
